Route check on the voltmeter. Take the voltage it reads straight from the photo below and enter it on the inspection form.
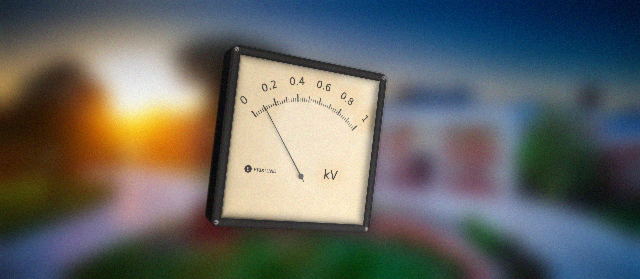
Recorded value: 0.1 kV
